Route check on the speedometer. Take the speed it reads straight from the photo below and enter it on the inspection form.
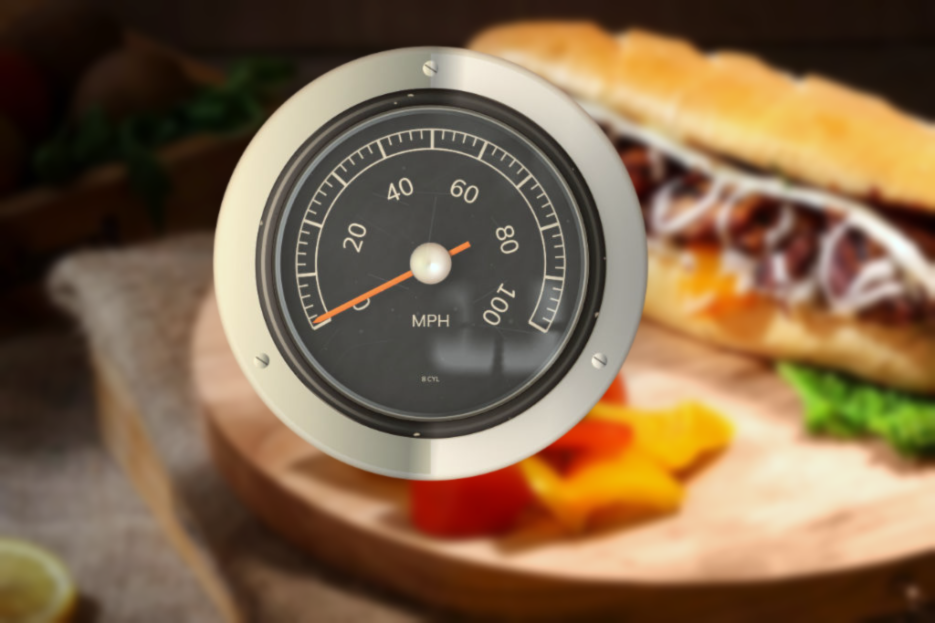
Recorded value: 1 mph
